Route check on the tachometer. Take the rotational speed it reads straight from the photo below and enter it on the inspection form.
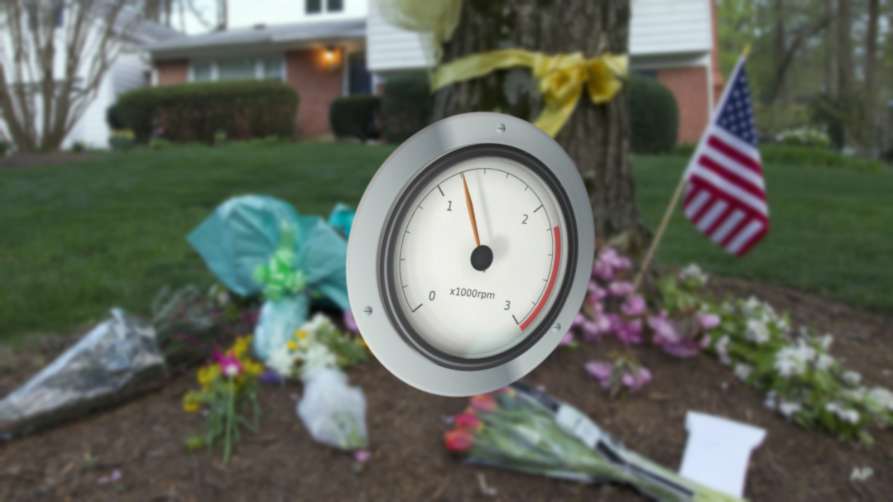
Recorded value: 1200 rpm
